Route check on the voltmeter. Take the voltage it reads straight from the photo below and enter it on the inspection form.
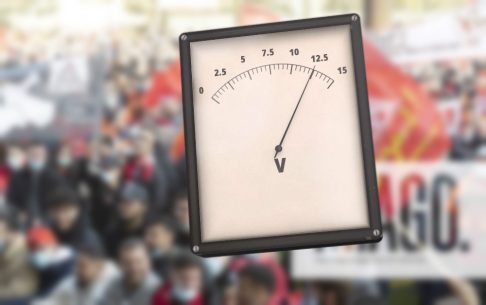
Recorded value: 12.5 V
